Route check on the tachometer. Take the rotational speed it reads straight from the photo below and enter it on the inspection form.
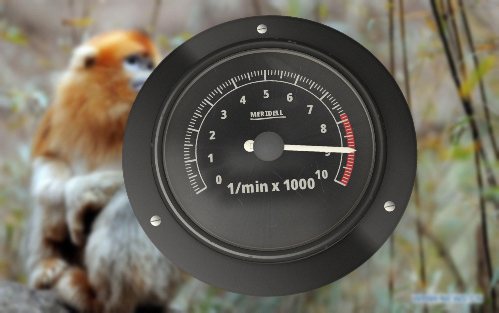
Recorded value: 9000 rpm
